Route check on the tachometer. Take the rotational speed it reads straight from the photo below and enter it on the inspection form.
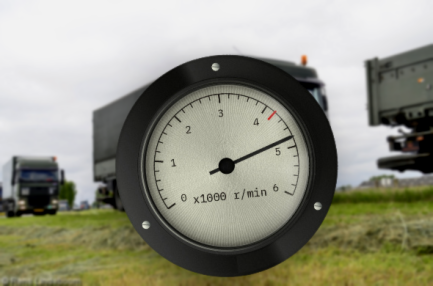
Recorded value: 4800 rpm
